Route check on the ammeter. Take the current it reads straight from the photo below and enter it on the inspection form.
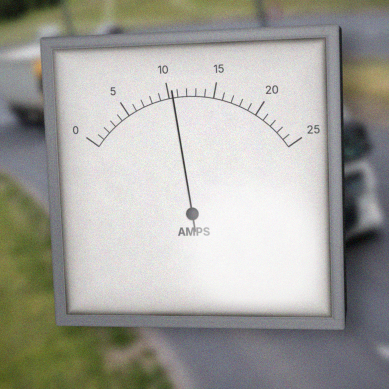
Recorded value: 10.5 A
